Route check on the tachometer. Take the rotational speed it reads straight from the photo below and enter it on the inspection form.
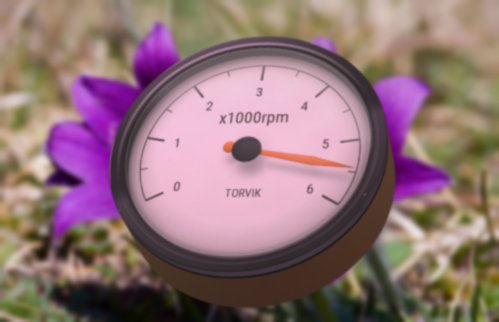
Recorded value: 5500 rpm
